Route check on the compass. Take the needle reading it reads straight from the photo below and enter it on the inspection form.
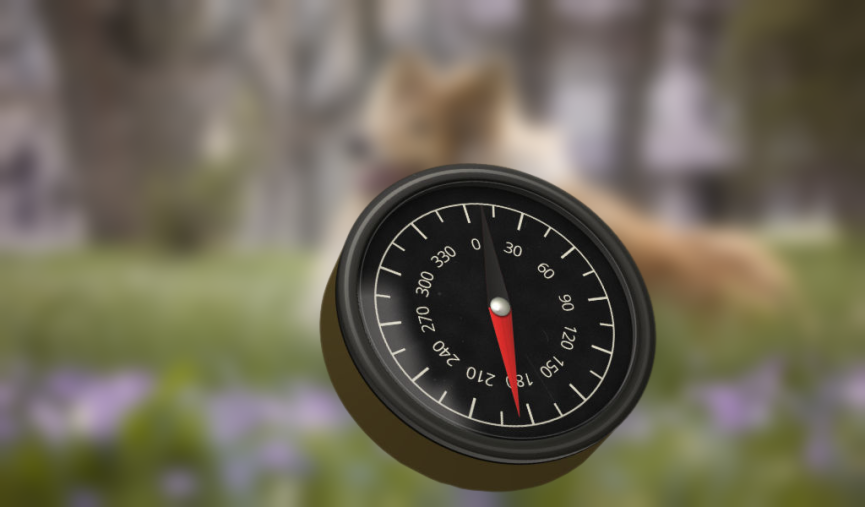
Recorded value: 187.5 °
